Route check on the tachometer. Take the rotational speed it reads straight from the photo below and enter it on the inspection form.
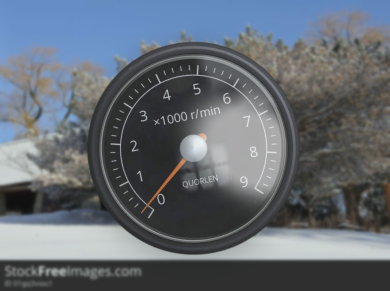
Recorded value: 200 rpm
